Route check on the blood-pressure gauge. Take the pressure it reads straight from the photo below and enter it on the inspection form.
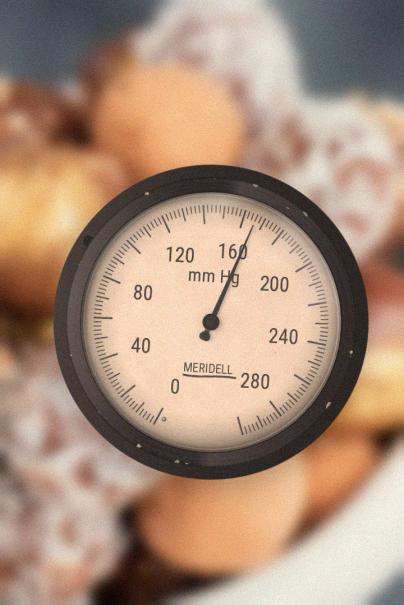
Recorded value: 166 mmHg
